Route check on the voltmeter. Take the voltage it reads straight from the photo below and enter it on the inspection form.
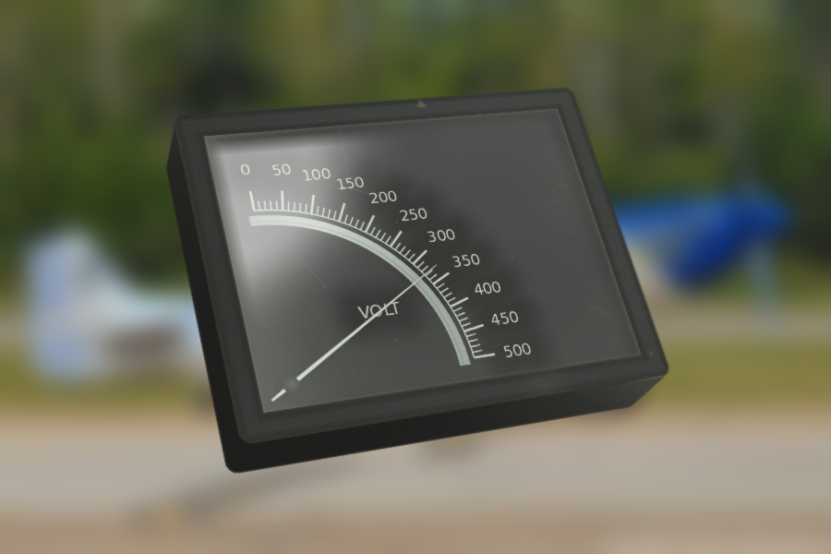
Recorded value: 330 V
